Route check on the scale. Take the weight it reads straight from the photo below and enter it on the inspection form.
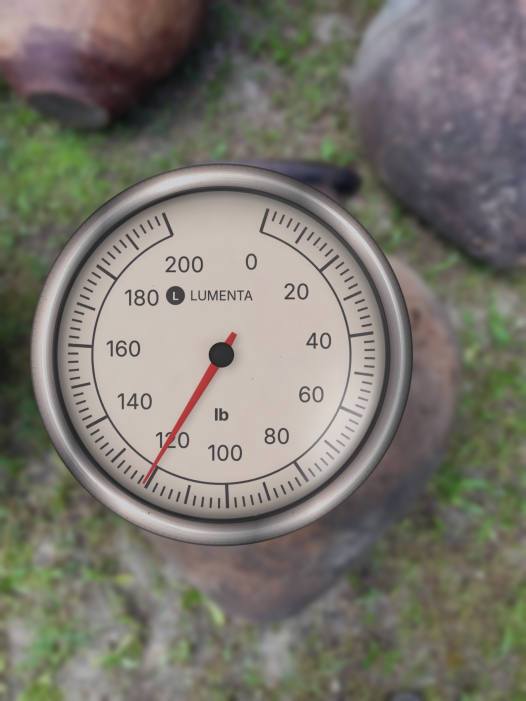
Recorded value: 121 lb
